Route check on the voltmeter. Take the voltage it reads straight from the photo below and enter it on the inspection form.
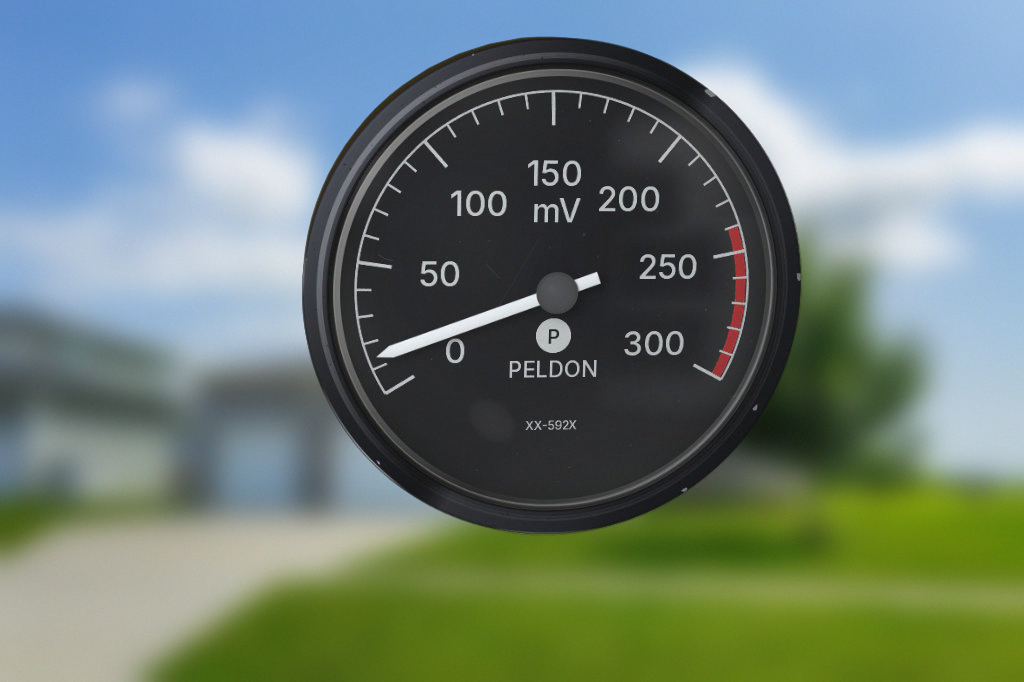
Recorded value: 15 mV
